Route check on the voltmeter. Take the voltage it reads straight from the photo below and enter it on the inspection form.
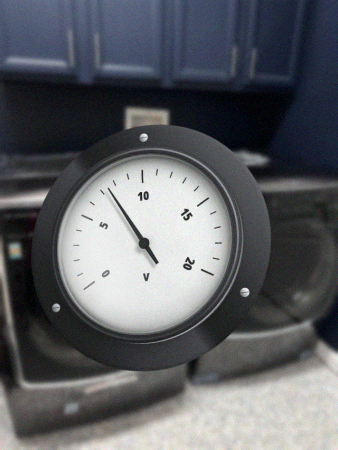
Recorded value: 7.5 V
